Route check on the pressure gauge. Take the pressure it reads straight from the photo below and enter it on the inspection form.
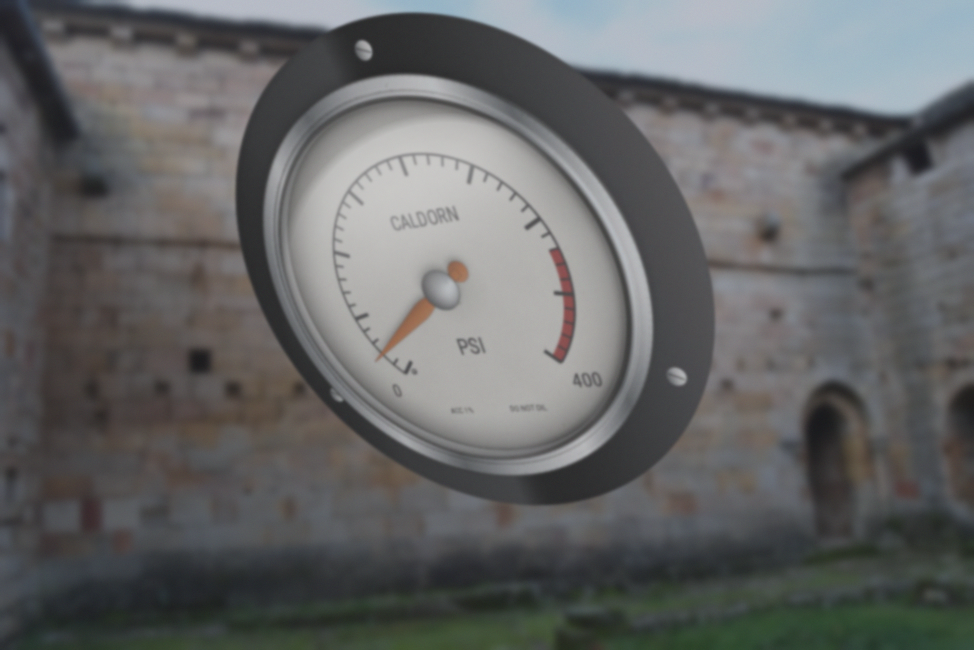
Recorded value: 20 psi
